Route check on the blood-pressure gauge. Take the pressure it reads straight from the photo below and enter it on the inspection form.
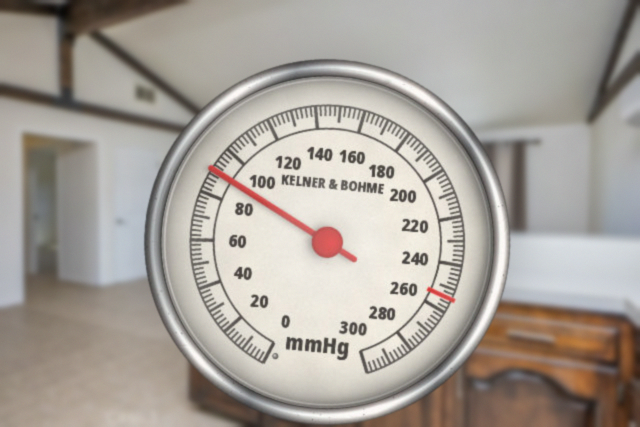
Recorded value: 90 mmHg
